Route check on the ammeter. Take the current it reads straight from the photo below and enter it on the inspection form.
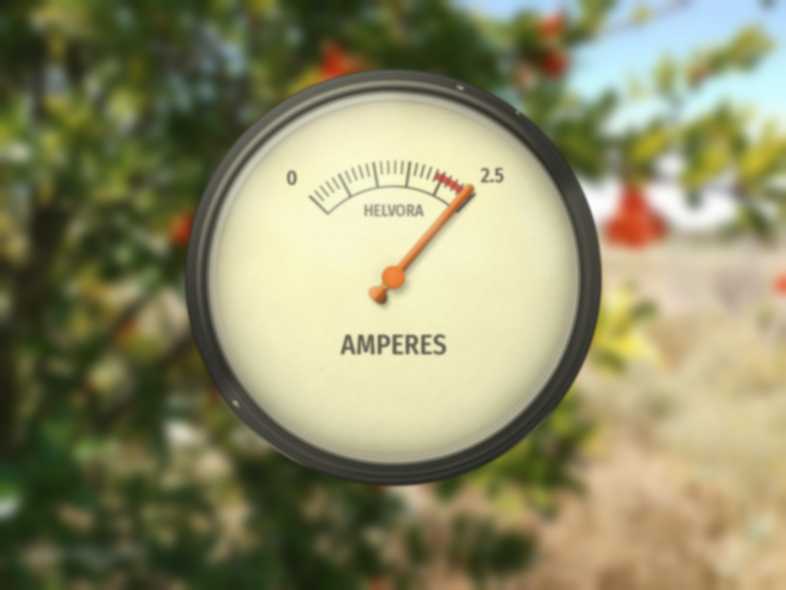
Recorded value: 2.4 A
